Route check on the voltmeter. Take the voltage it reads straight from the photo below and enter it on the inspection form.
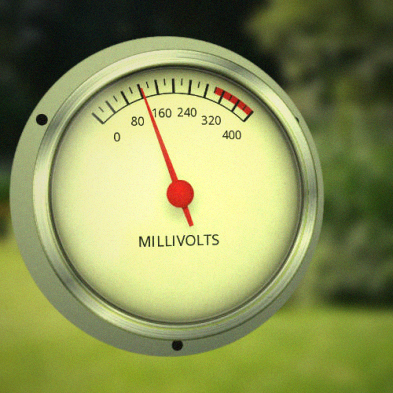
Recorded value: 120 mV
